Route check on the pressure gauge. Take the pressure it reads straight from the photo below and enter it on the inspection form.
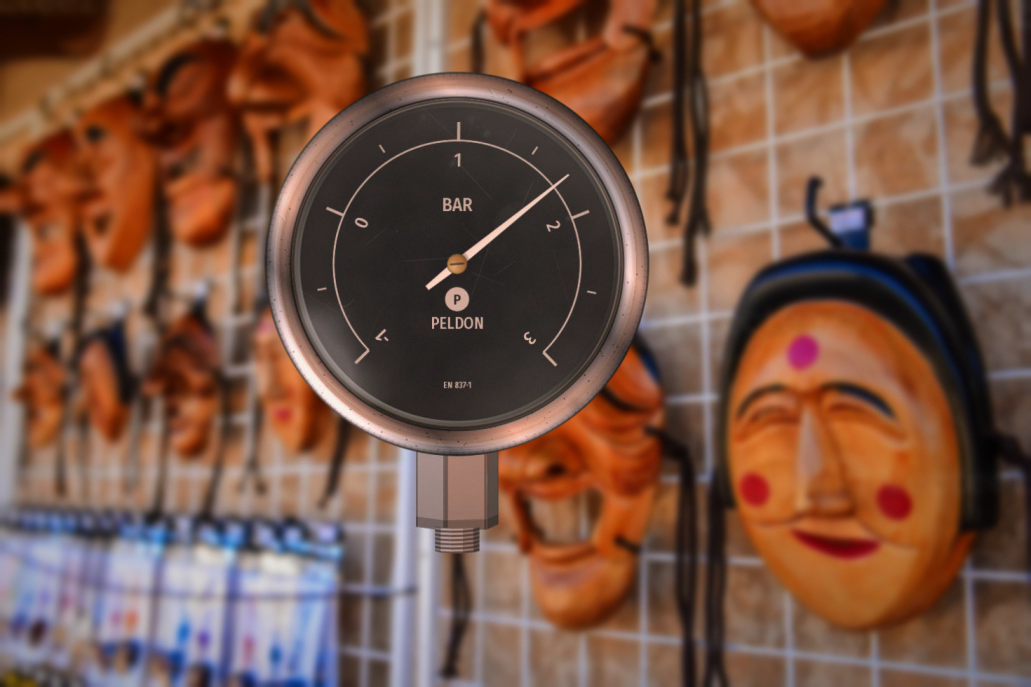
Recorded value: 1.75 bar
